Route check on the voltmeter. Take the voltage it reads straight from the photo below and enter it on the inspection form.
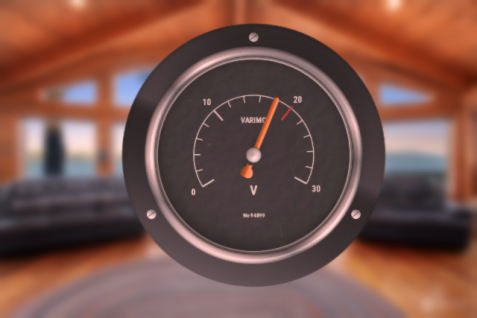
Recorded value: 18 V
